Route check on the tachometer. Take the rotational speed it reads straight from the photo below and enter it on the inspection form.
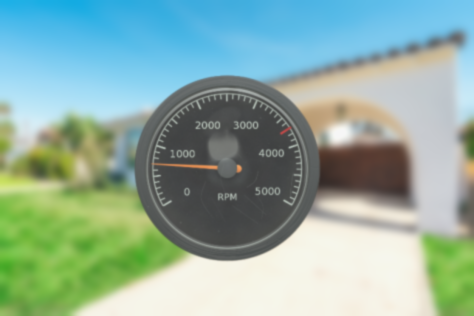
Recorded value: 700 rpm
